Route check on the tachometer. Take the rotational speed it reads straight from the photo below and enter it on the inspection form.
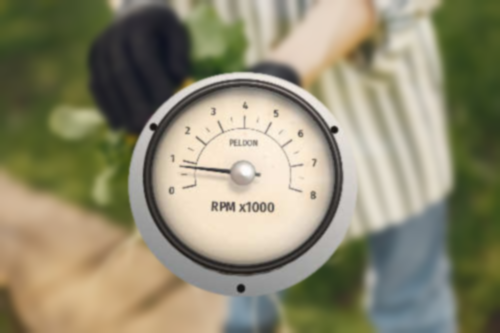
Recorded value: 750 rpm
